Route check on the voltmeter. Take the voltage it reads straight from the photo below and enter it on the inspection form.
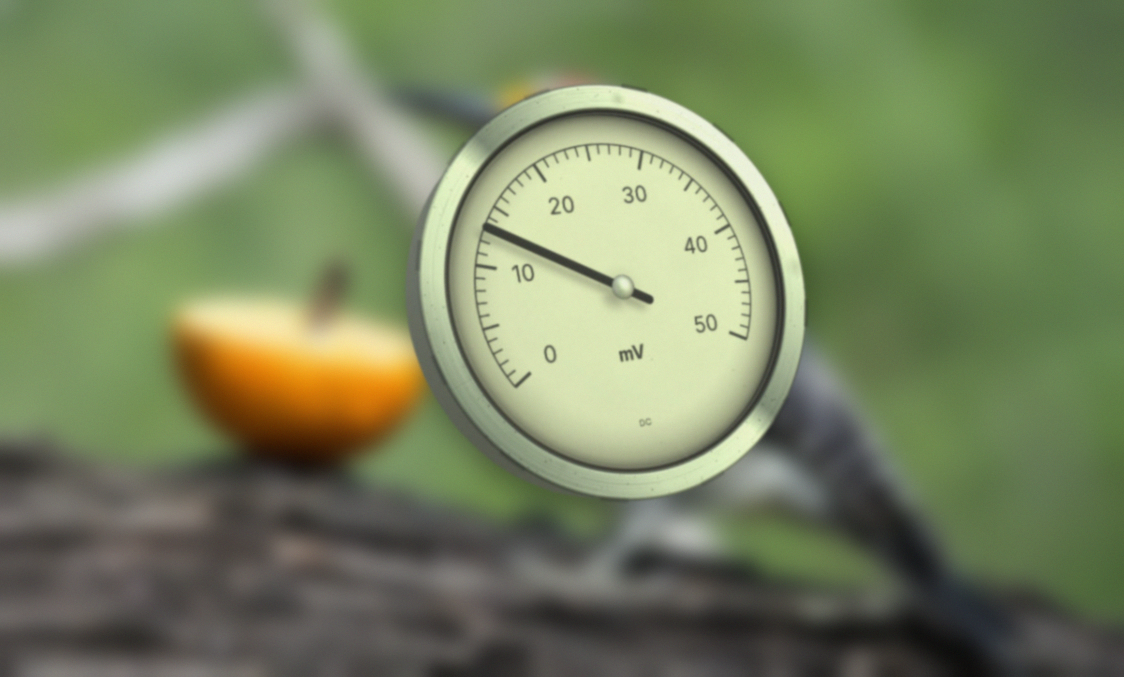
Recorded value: 13 mV
